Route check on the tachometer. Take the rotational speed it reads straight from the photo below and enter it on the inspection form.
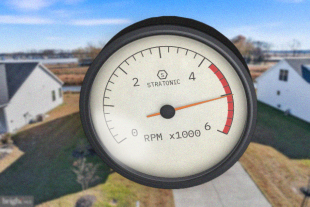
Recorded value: 5000 rpm
